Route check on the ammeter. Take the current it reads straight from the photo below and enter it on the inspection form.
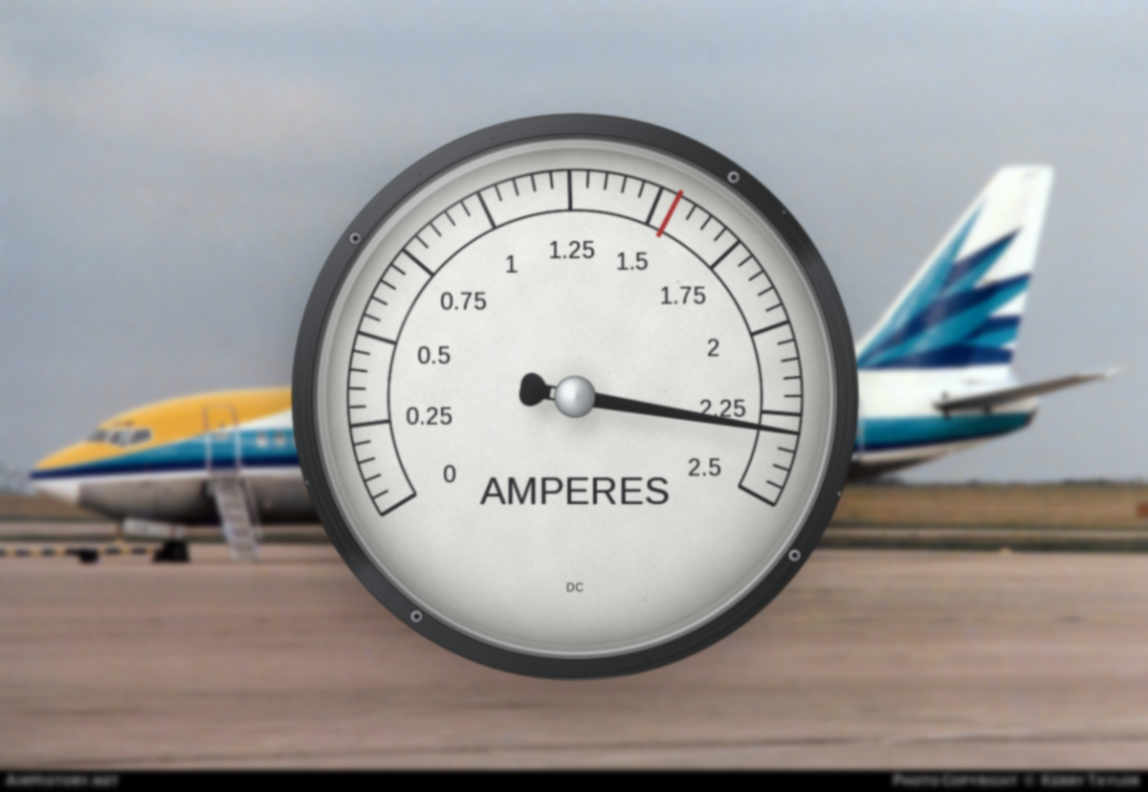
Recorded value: 2.3 A
